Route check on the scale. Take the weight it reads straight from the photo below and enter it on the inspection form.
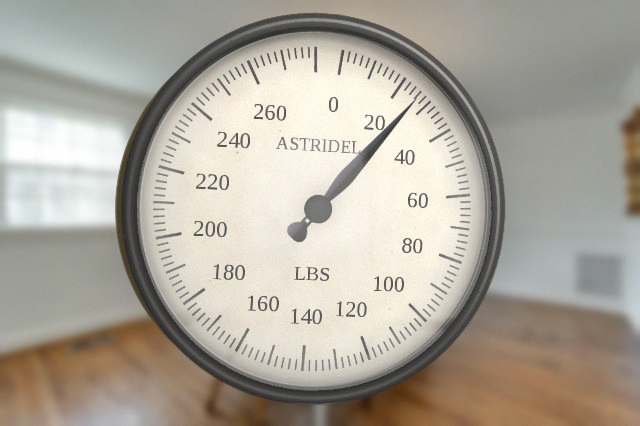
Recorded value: 26 lb
